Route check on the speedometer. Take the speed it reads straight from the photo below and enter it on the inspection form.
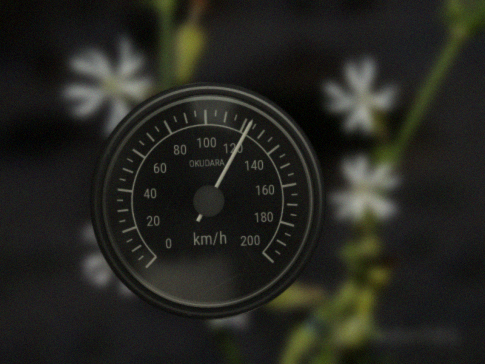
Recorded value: 122.5 km/h
